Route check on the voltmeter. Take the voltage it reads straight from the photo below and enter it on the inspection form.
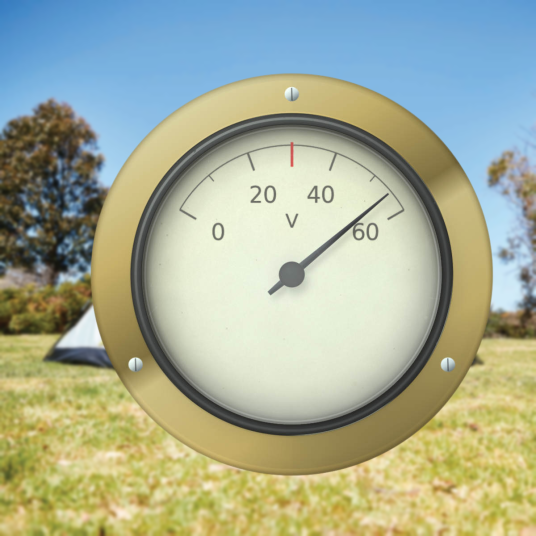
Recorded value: 55 V
